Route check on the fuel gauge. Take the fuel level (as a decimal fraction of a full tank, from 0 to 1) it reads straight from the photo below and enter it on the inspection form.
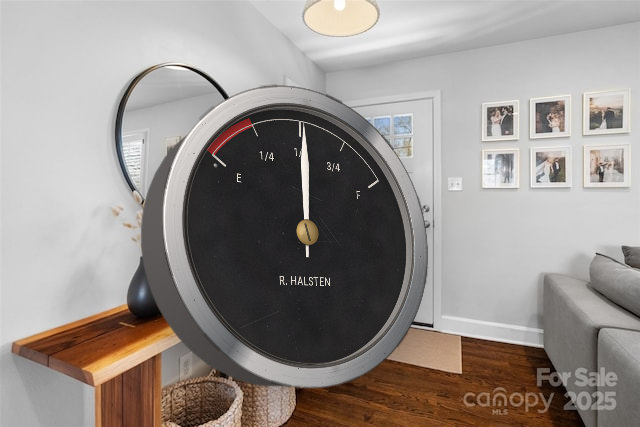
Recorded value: 0.5
